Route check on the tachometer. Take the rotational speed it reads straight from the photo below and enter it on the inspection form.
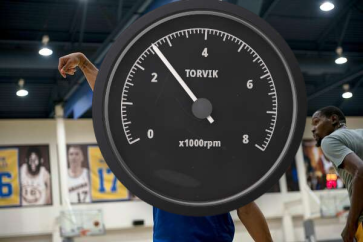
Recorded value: 2600 rpm
